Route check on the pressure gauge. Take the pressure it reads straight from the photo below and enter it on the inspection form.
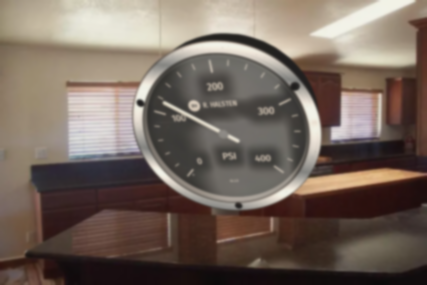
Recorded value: 120 psi
